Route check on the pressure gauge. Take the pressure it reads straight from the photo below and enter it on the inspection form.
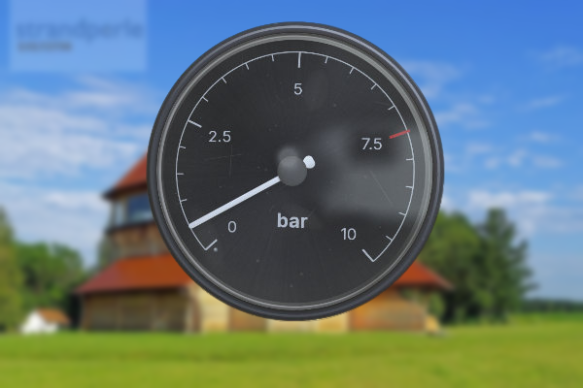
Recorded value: 0.5 bar
